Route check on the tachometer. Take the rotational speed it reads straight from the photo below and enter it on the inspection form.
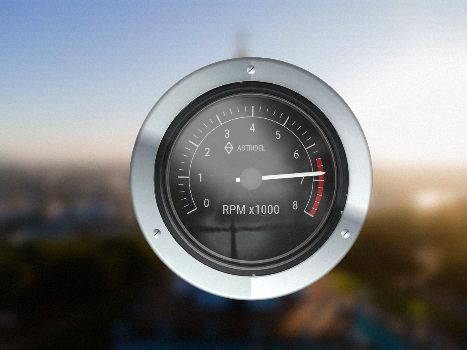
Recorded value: 6800 rpm
